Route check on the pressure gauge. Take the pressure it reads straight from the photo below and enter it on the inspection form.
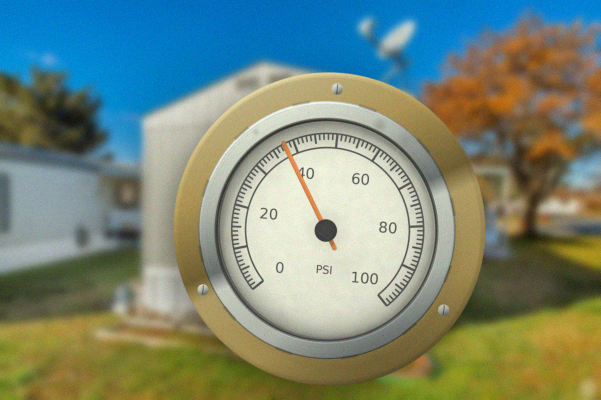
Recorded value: 38 psi
